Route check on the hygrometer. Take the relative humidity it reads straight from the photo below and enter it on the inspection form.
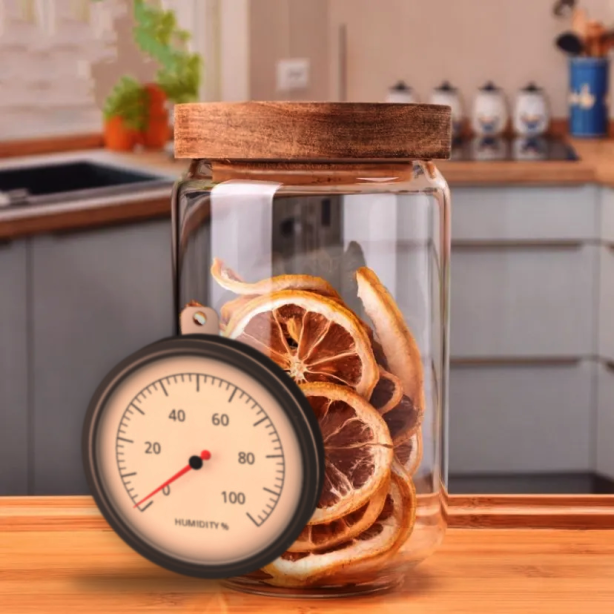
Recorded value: 2 %
